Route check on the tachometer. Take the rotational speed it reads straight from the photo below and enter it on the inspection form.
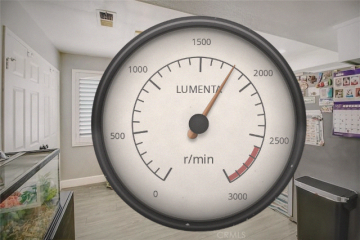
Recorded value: 1800 rpm
